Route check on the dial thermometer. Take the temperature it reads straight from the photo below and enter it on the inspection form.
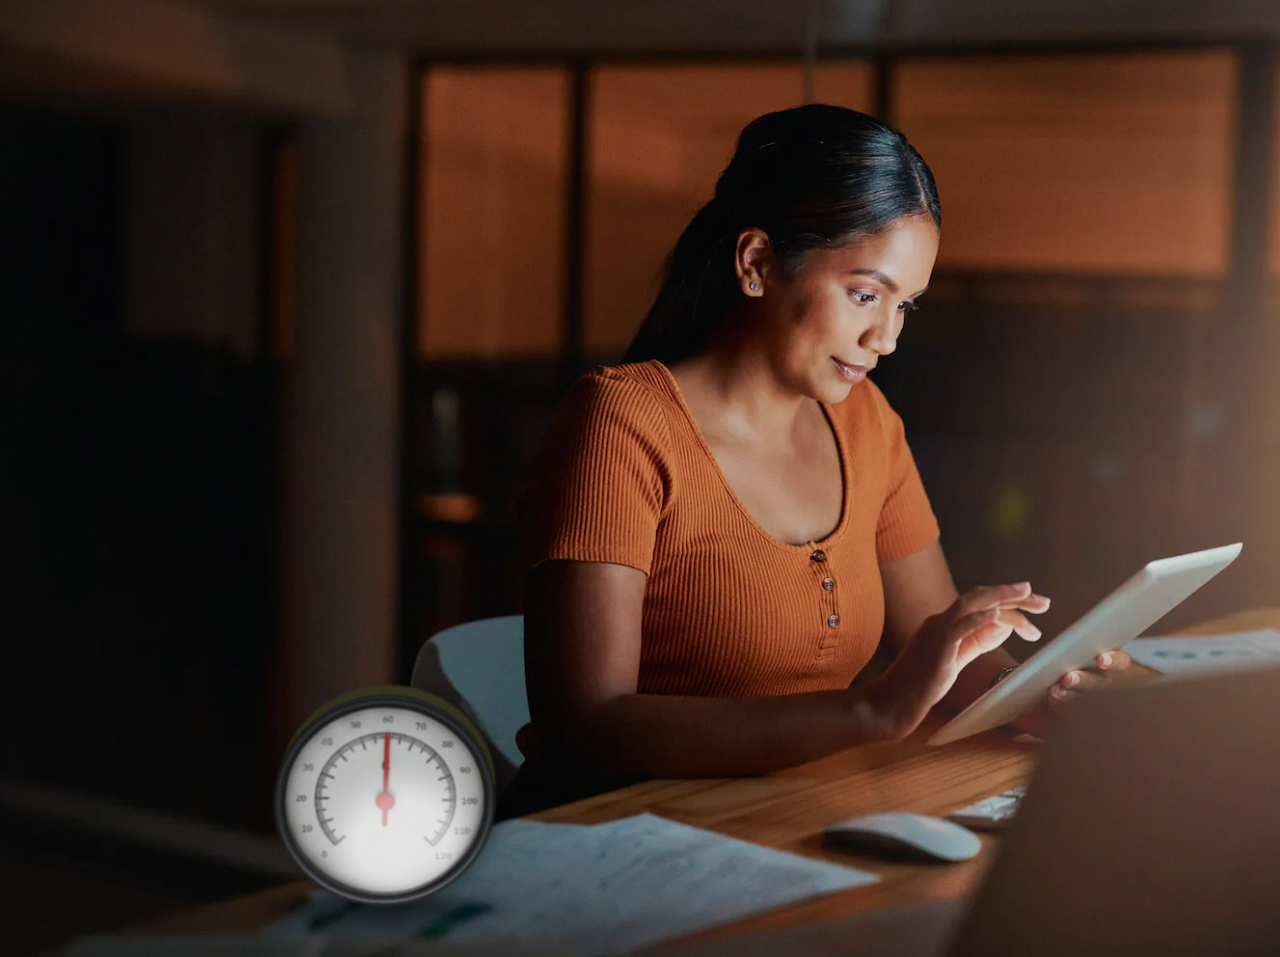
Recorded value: 60 °C
